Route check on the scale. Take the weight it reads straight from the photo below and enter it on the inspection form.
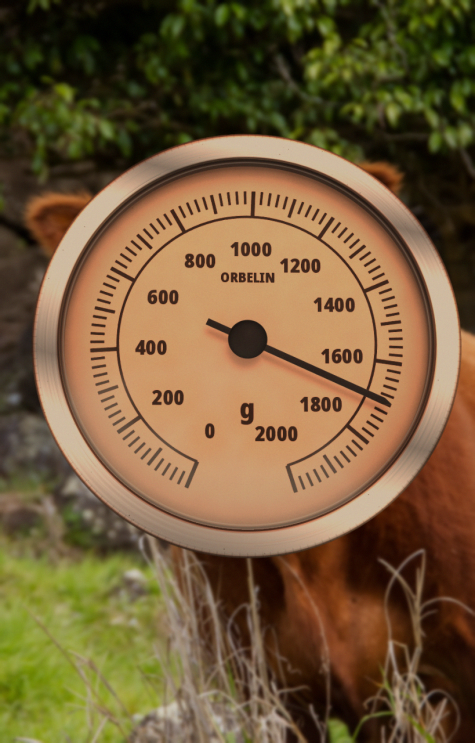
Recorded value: 1700 g
